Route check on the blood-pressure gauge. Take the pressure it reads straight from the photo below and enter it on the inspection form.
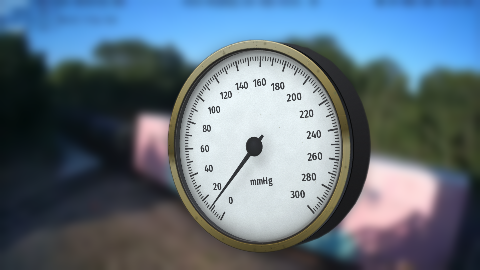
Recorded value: 10 mmHg
